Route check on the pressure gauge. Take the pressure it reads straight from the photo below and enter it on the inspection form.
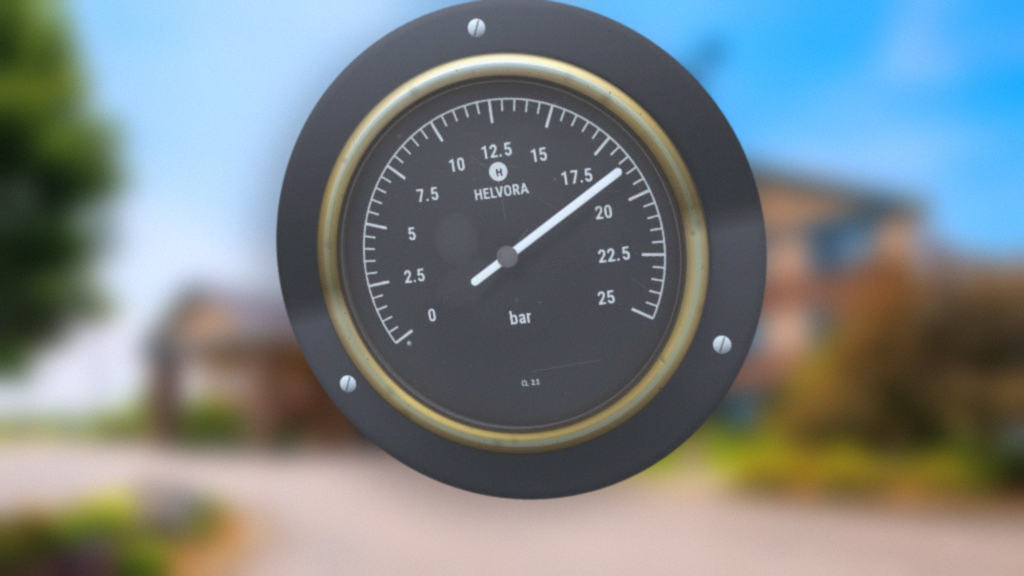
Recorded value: 18.75 bar
